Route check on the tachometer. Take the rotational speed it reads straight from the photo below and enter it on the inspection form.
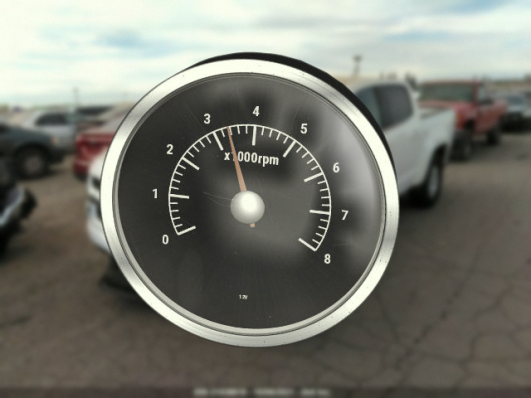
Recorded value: 3400 rpm
